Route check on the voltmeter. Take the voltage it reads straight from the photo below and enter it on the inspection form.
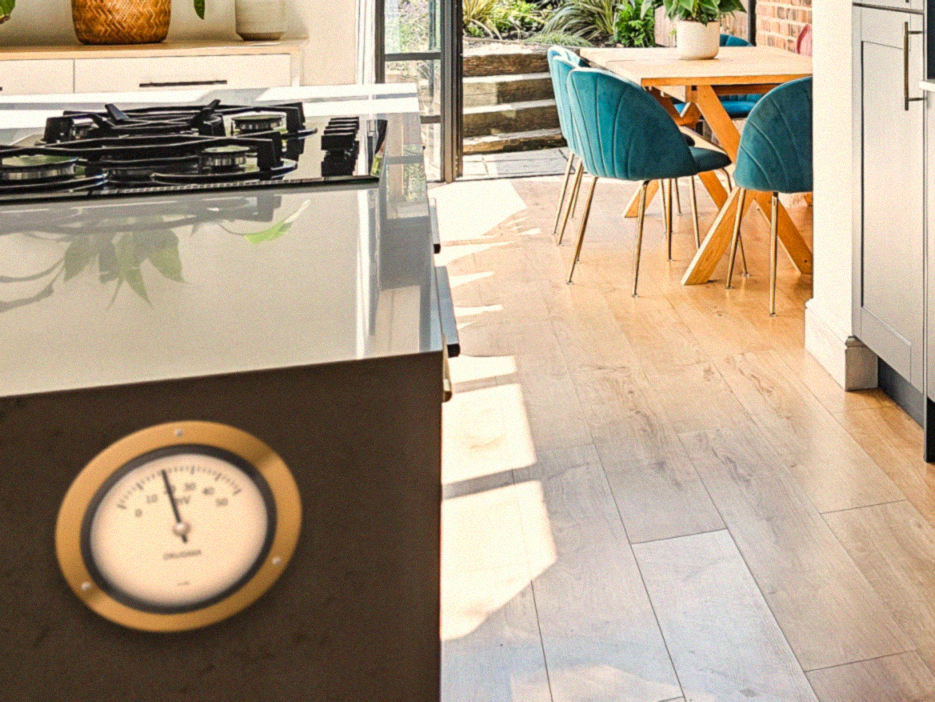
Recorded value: 20 mV
